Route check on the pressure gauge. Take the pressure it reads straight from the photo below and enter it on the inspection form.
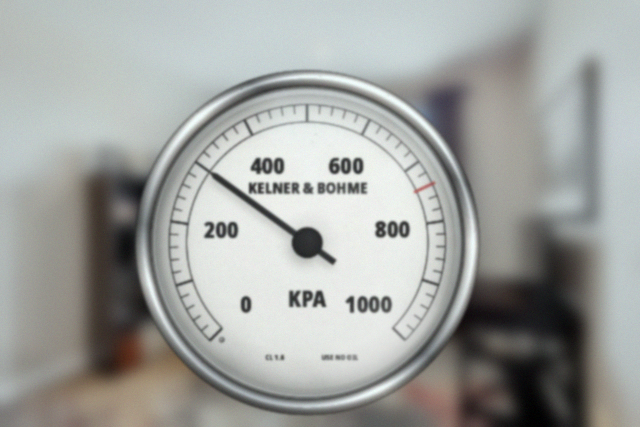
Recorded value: 300 kPa
